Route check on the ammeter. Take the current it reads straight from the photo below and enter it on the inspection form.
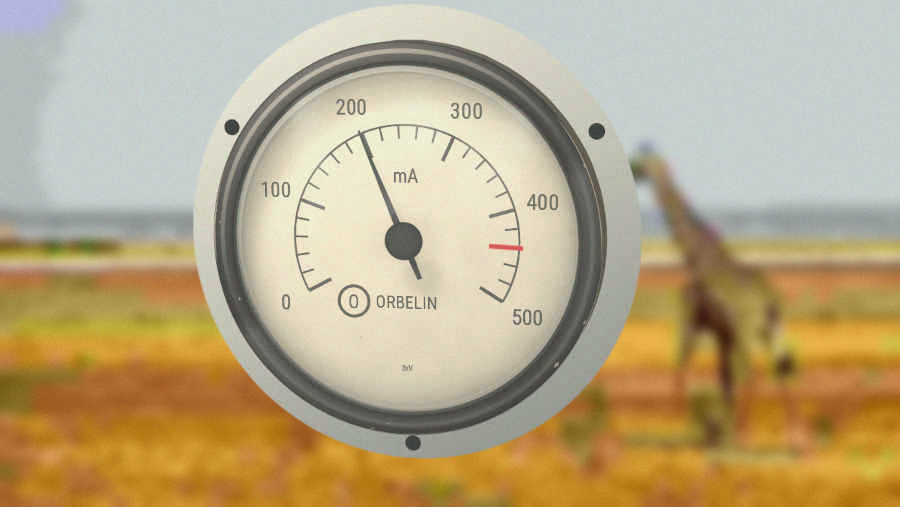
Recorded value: 200 mA
